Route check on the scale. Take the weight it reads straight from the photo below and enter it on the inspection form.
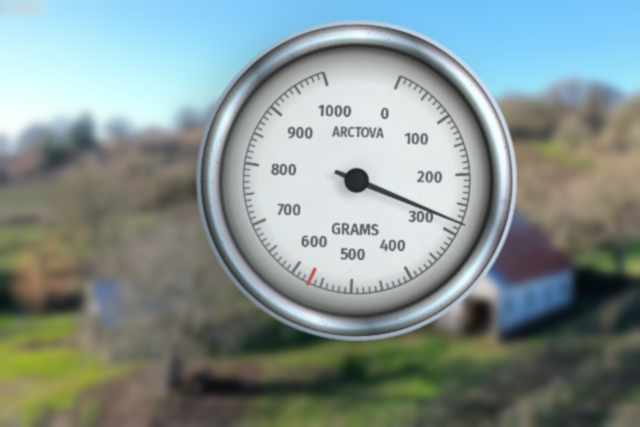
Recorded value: 280 g
